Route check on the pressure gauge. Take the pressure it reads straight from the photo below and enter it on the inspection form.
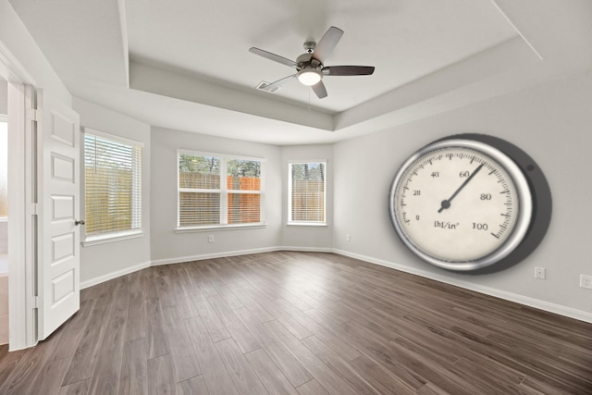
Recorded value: 65 psi
